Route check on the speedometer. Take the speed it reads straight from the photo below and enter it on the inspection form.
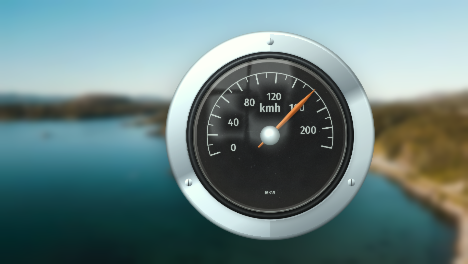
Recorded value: 160 km/h
